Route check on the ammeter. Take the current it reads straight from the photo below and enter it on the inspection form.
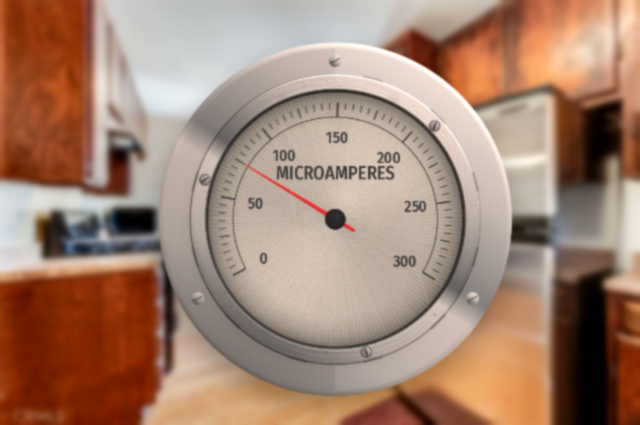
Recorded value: 75 µA
